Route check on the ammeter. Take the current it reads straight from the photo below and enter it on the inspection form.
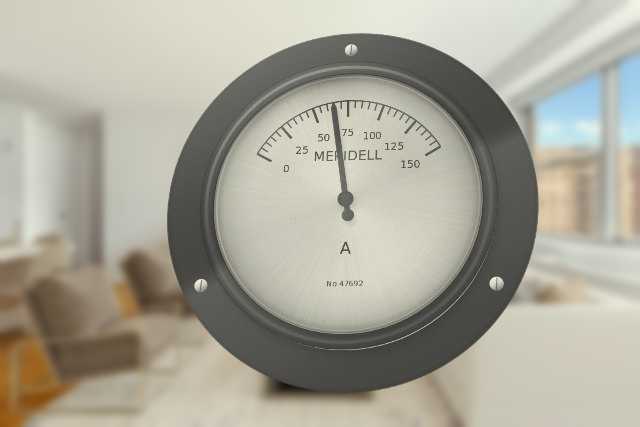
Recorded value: 65 A
